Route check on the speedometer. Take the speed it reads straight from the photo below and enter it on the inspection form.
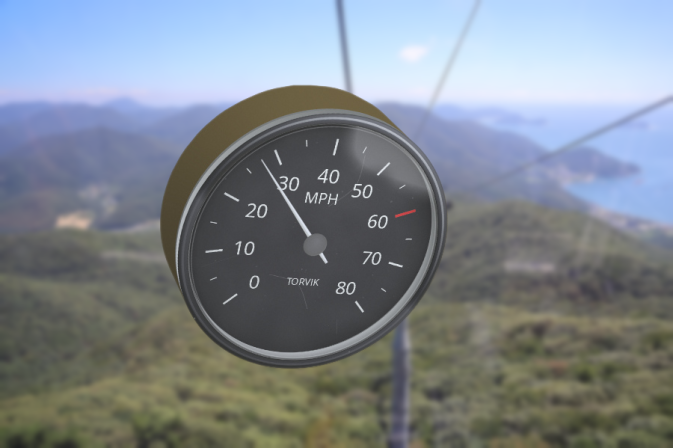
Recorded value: 27.5 mph
